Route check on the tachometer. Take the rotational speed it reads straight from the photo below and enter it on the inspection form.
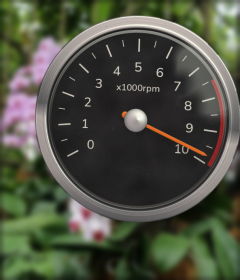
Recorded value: 9750 rpm
